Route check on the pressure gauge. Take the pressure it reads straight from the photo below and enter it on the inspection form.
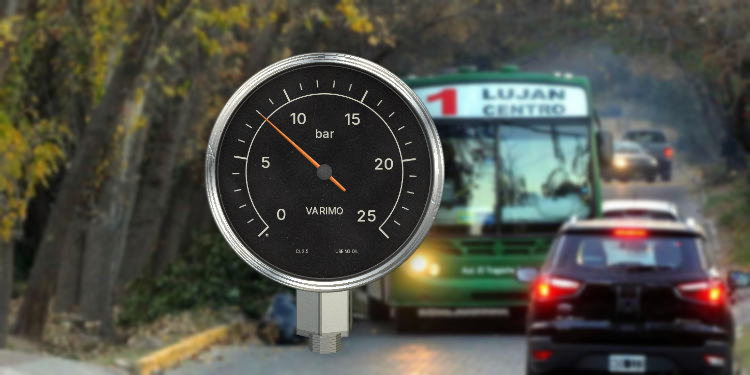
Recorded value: 8 bar
